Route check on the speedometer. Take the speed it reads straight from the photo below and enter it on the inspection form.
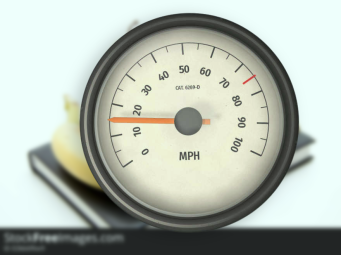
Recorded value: 15 mph
